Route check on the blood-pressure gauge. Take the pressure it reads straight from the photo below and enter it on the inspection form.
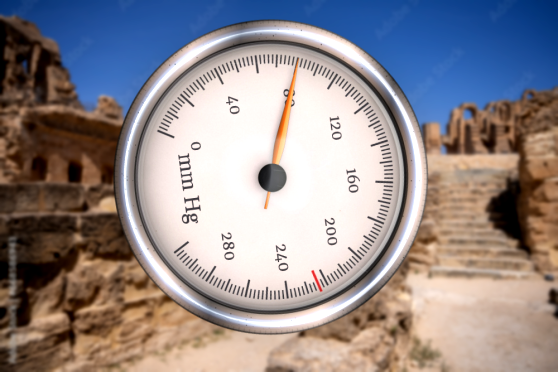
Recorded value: 80 mmHg
